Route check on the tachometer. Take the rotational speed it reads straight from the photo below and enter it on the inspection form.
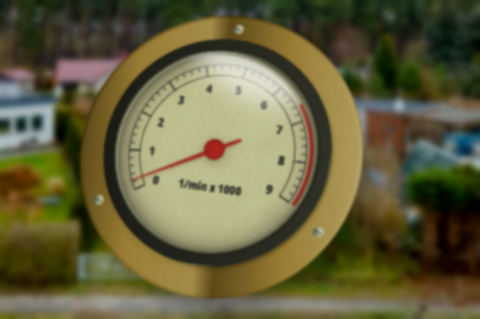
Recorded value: 200 rpm
